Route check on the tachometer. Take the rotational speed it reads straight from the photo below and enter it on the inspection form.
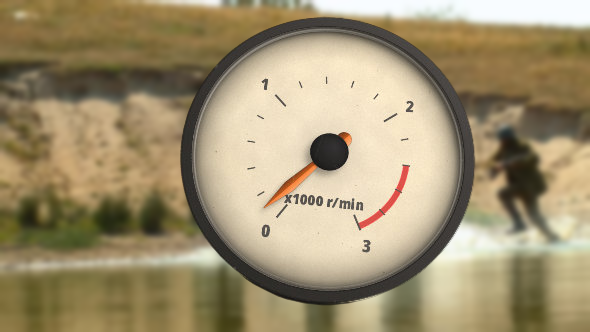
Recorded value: 100 rpm
